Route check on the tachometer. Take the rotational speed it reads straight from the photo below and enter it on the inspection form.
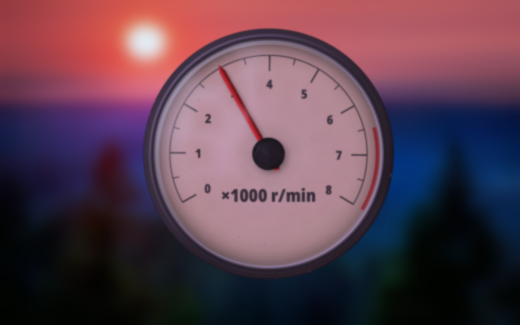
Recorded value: 3000 rpm
